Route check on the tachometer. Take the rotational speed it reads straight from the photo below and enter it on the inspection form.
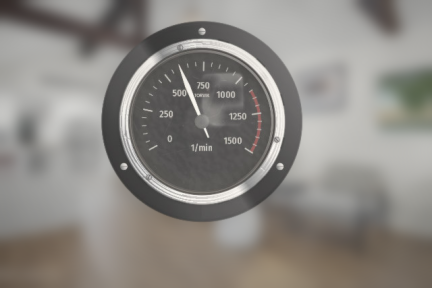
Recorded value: 600 rpm
